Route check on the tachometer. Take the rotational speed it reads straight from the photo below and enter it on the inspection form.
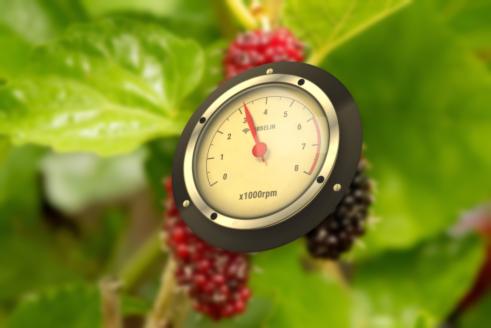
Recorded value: 3250 rpm
